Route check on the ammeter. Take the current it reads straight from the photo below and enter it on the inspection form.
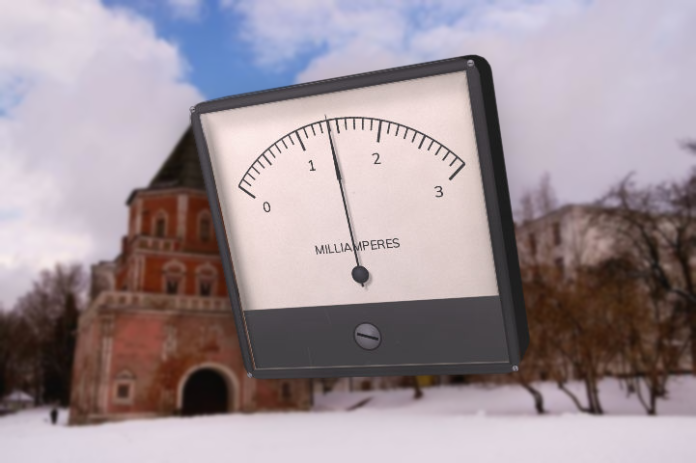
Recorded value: 1.4 mA
